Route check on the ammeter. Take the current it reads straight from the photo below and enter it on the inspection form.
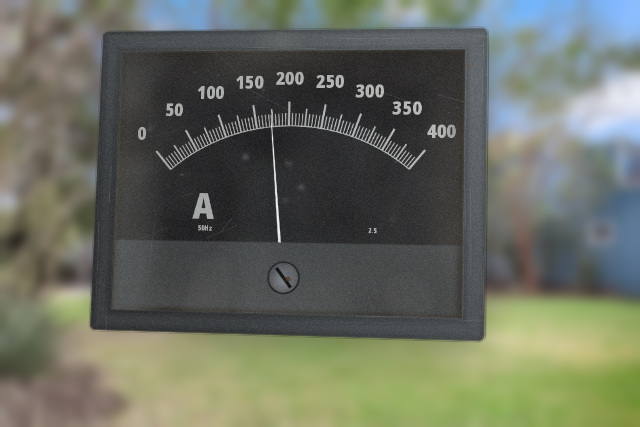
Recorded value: 175 A
